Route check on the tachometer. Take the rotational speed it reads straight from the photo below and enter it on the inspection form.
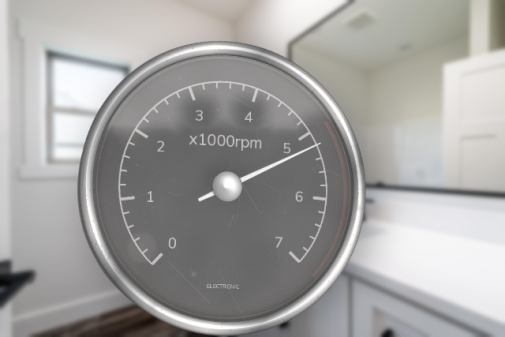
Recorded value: 5200 rpm
